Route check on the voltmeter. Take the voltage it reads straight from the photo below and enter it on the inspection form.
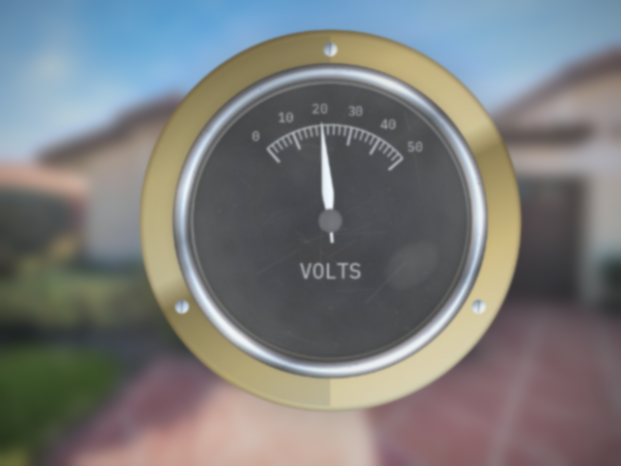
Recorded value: 20 V
